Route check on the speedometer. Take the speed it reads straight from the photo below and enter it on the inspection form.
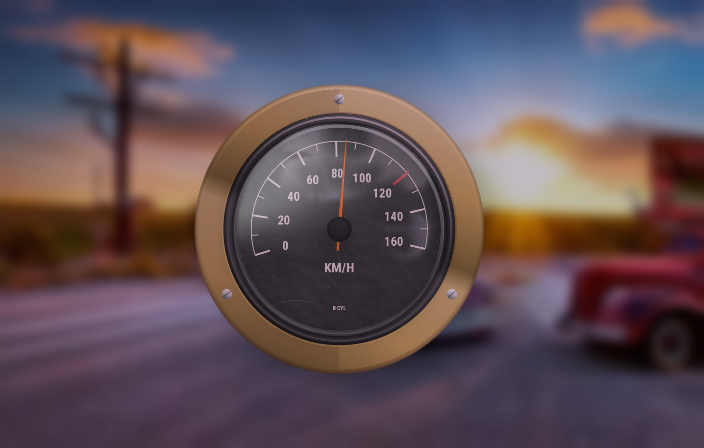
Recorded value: 85 km/h
